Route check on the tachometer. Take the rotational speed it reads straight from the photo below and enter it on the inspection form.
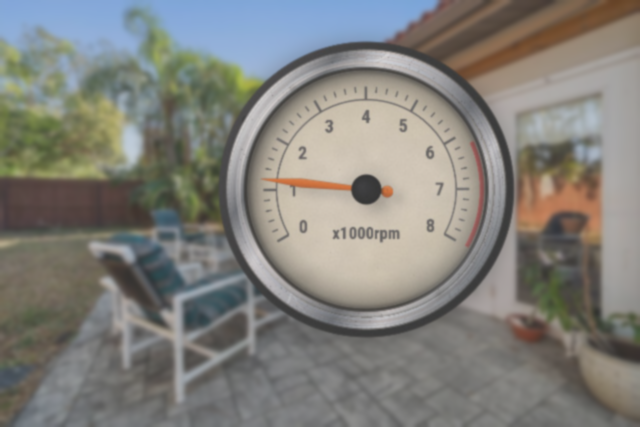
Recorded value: 1200 rpm
